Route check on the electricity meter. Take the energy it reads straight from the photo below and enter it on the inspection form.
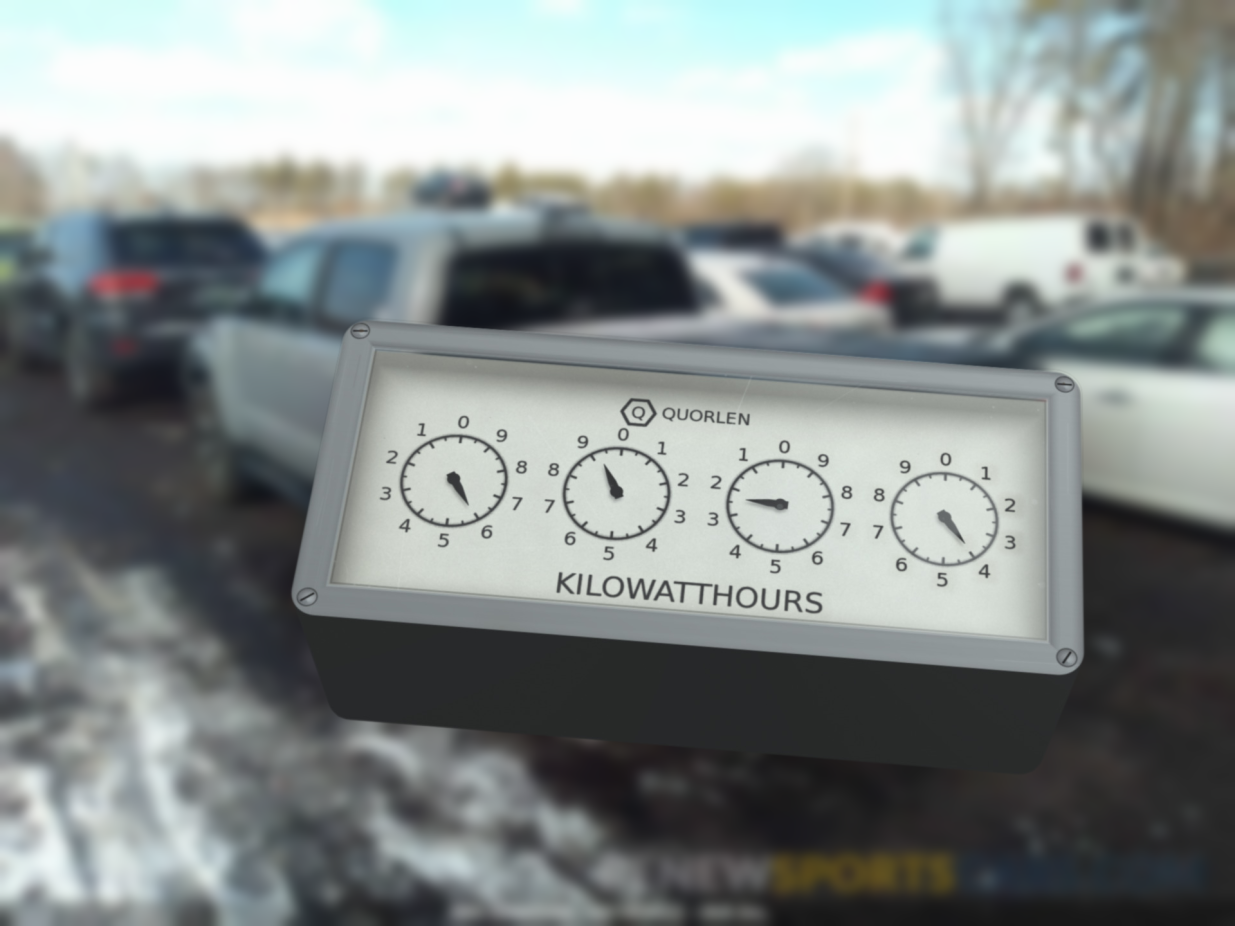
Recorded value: 5924 kWh
